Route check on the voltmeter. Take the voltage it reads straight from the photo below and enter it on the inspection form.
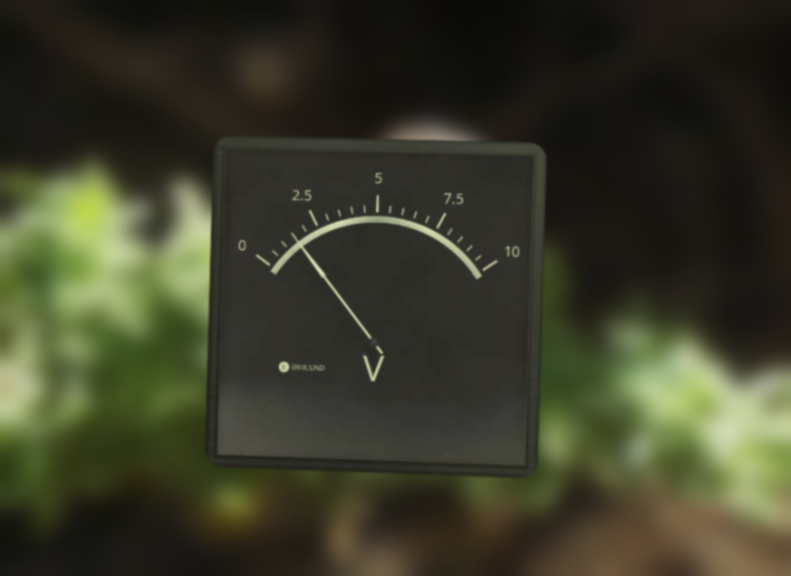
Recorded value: 1.5 V
